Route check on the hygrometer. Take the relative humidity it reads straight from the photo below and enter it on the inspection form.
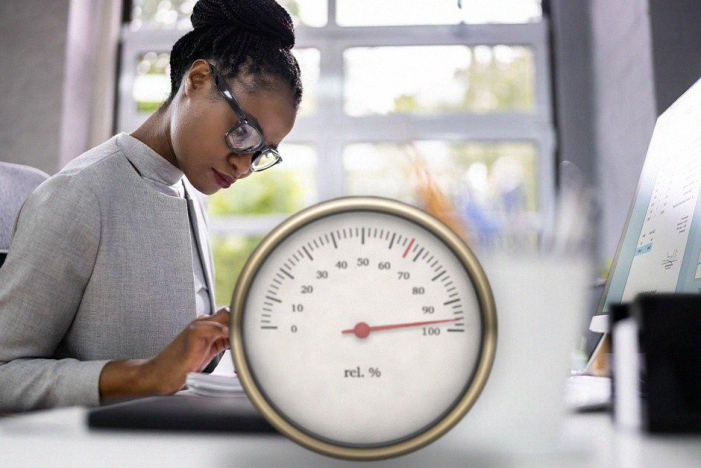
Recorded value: 96 %
